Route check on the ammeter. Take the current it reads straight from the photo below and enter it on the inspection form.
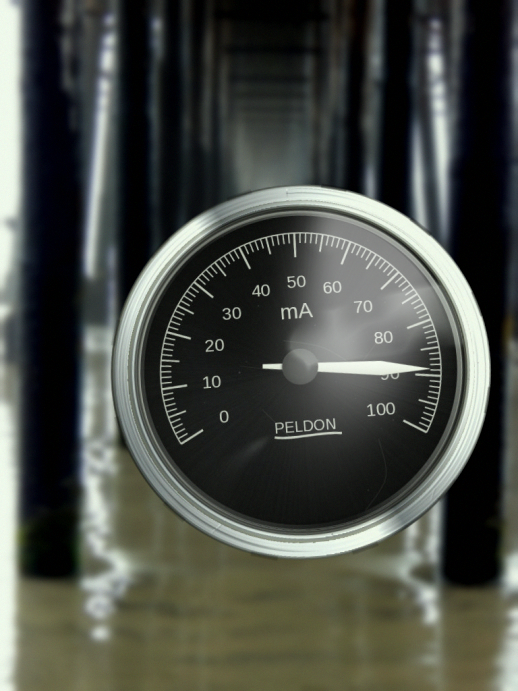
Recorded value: 89 mA
